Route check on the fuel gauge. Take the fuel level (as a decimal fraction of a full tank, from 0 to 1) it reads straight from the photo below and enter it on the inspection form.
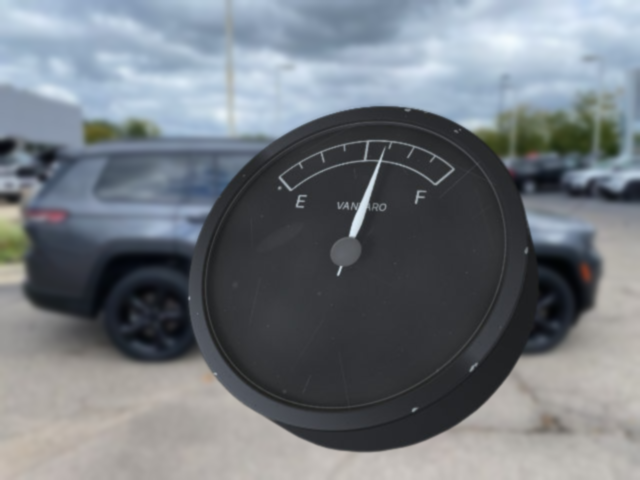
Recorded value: 0.625
